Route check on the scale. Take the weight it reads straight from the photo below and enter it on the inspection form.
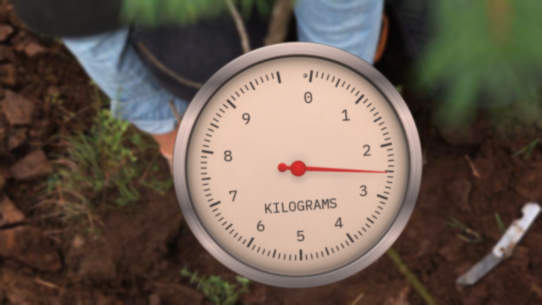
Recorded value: 2.5 kg
